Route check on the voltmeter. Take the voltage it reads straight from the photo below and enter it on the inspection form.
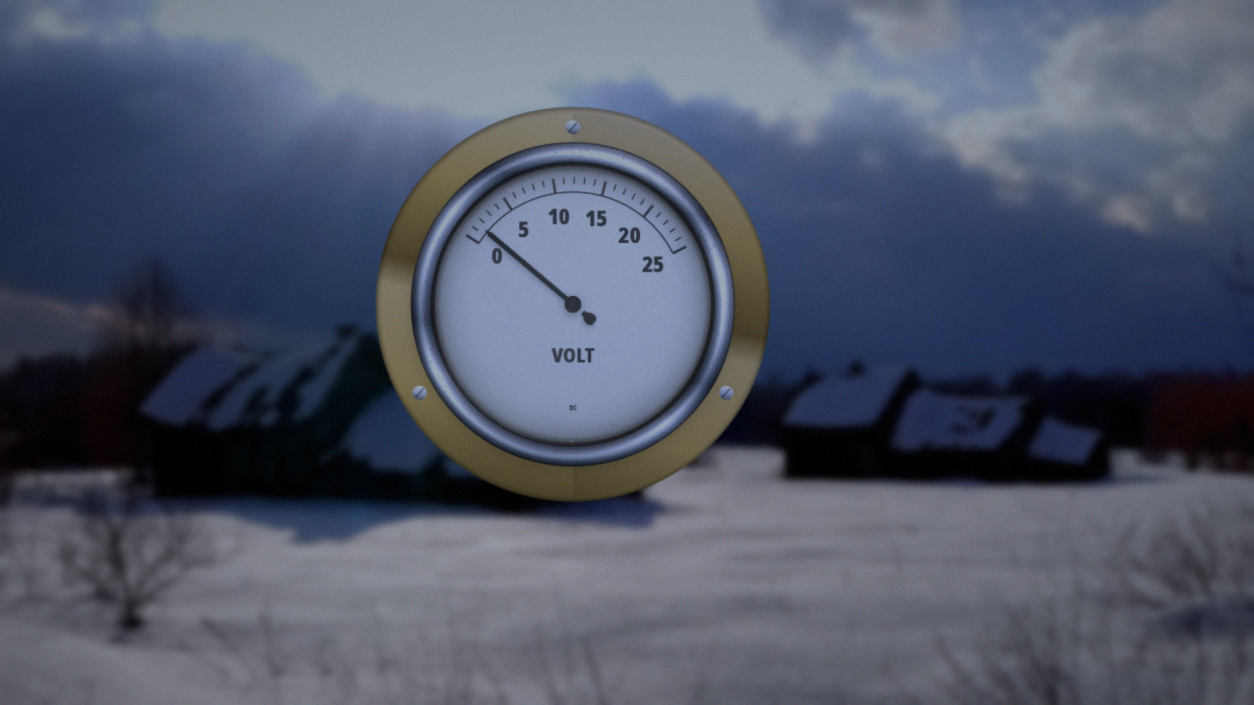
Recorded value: 1.5 V
